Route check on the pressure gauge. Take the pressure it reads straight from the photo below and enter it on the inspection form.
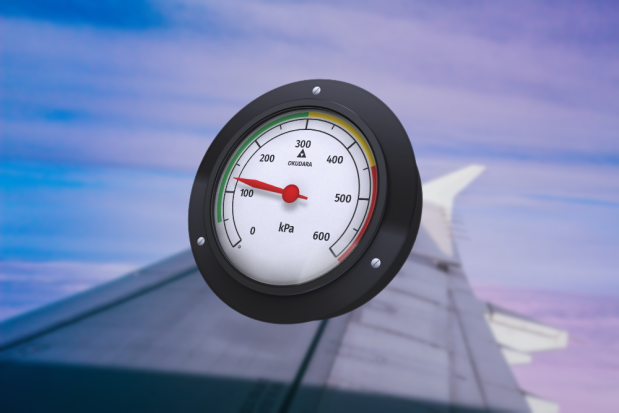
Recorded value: 125 kPa
